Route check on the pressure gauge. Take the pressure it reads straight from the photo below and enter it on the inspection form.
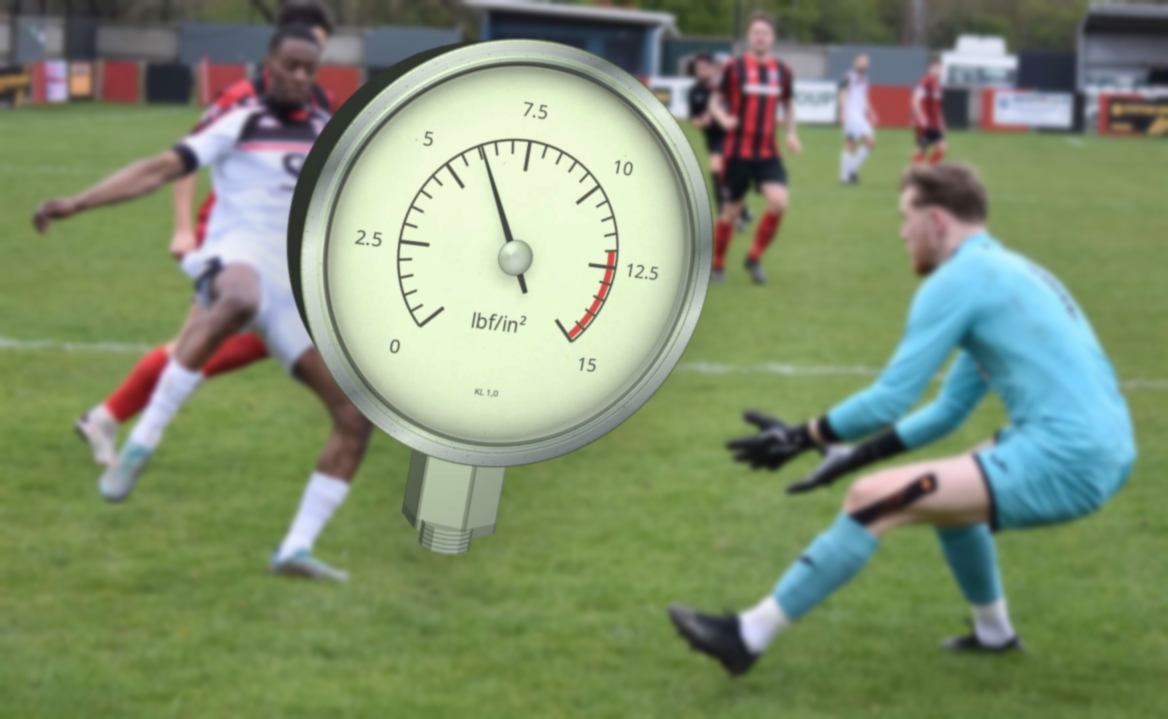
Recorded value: 6 psi
